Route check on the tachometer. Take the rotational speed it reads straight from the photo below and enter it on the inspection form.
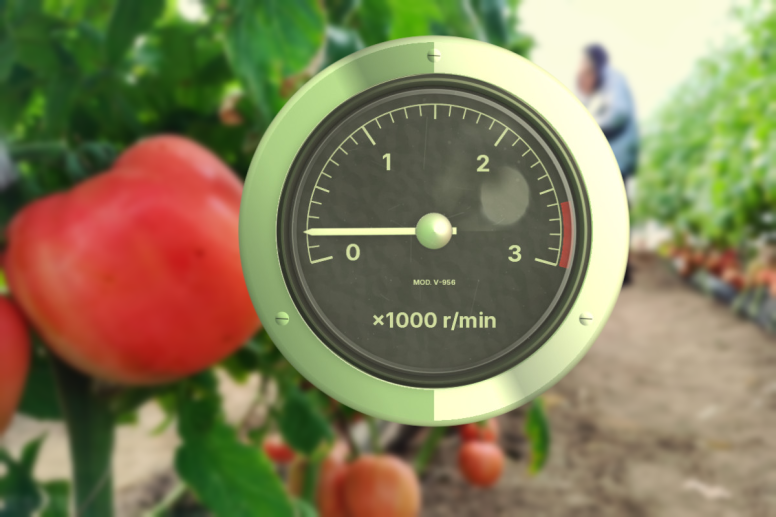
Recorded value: 200 rpm
